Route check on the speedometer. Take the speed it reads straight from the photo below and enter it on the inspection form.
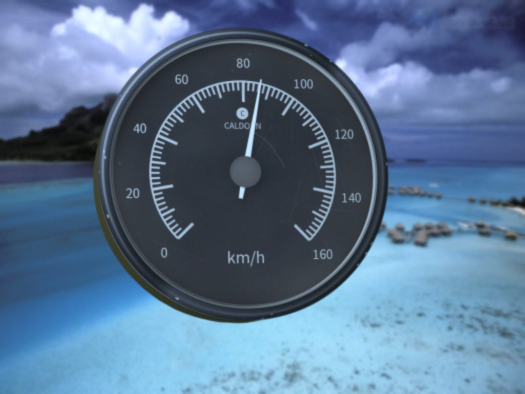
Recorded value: 86 km/h
